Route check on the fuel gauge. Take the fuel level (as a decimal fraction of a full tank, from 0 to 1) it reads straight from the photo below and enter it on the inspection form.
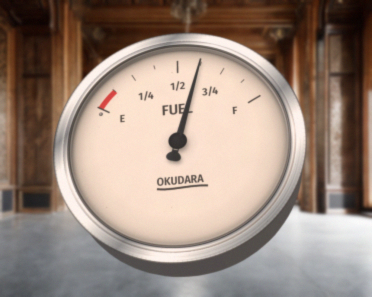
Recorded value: 0.625
